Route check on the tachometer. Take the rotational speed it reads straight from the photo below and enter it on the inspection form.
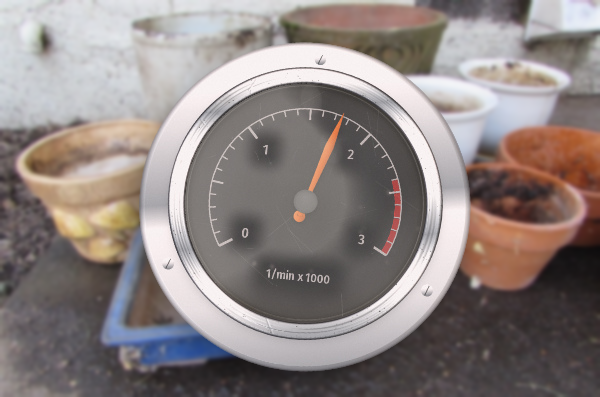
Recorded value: 1750 rpm
